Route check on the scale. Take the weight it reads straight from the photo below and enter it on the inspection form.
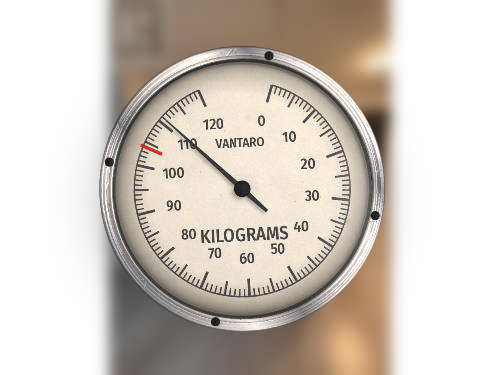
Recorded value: 111 kg
